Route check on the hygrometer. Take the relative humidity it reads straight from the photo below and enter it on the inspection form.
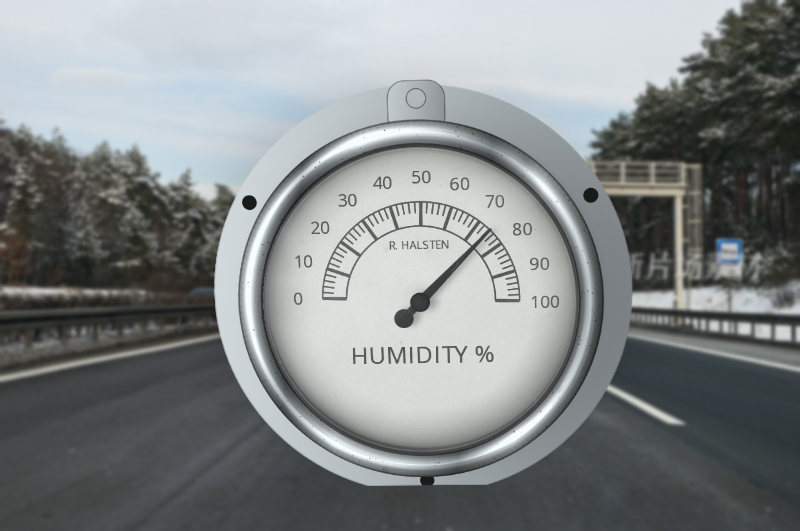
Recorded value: 74 %
